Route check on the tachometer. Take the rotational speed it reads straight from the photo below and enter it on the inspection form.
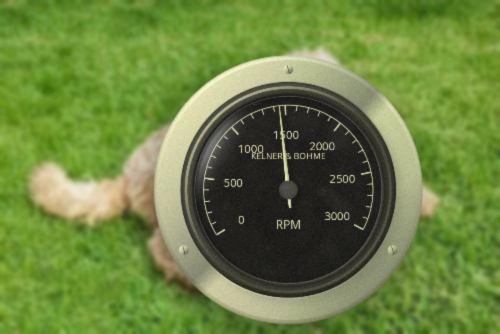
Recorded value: 1450 rpm
